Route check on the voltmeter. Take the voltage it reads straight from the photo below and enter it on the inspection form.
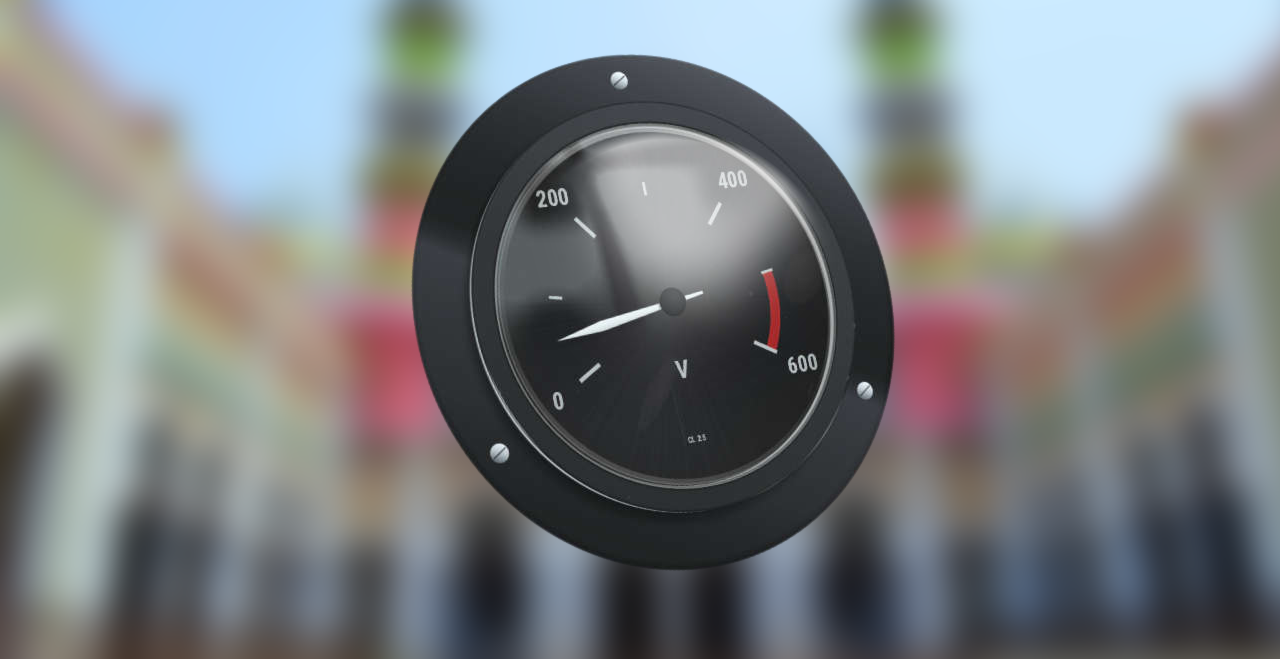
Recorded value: 50 V
